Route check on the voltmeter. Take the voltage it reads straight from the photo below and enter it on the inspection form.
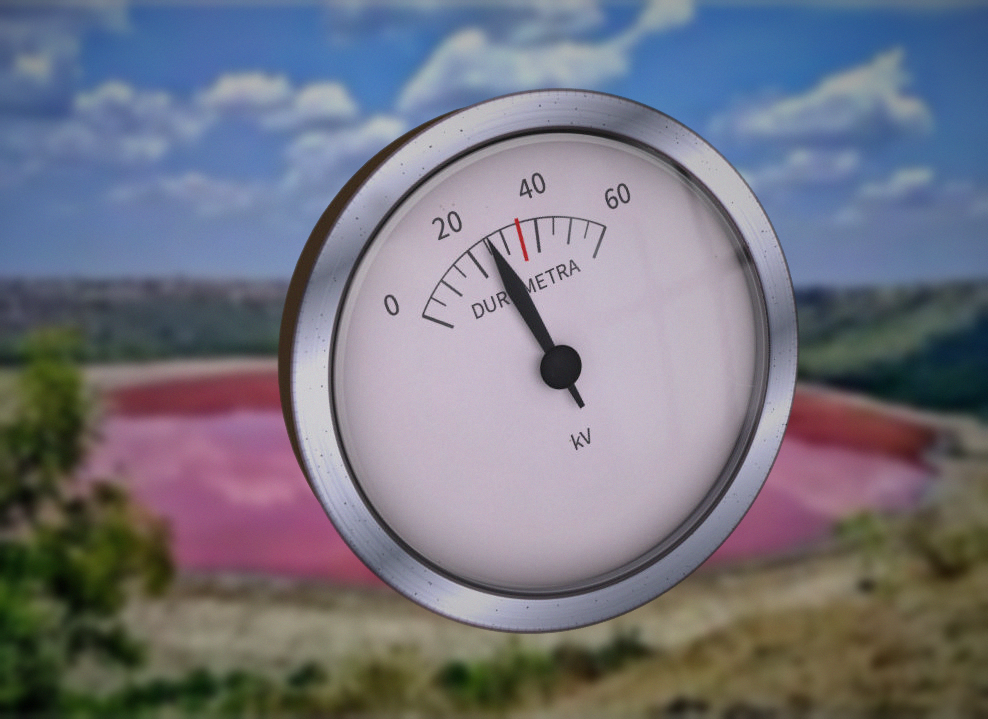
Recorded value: 25 kV
